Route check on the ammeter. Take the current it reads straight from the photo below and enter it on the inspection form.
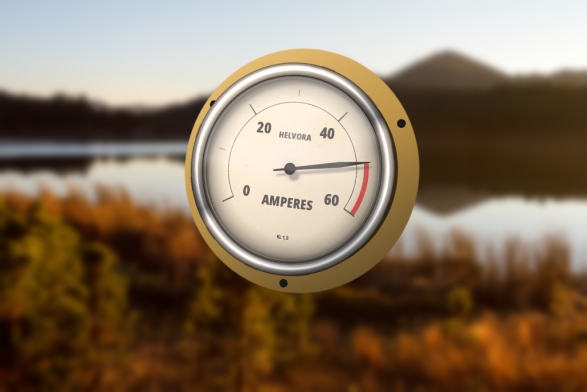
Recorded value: 50 A
